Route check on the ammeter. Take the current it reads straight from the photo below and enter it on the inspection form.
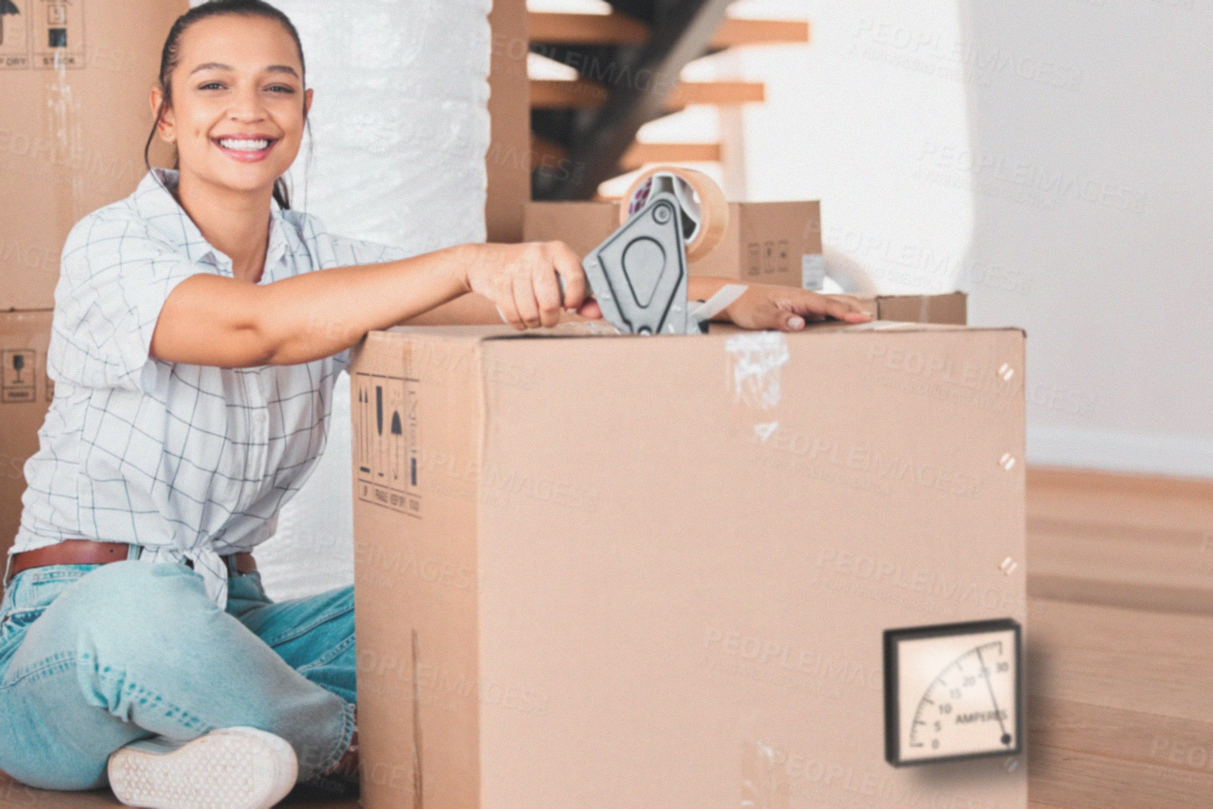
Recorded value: 25 A
